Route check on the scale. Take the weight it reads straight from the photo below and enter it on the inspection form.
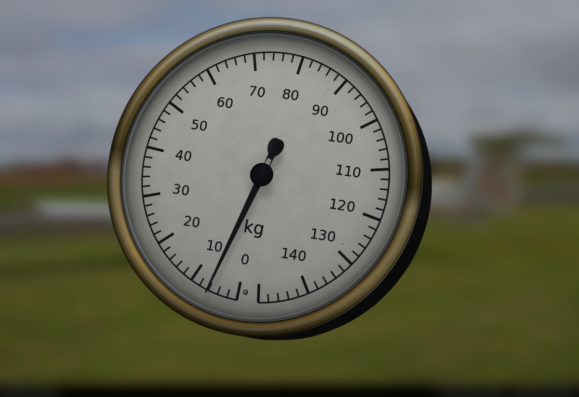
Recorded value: 6 kg
